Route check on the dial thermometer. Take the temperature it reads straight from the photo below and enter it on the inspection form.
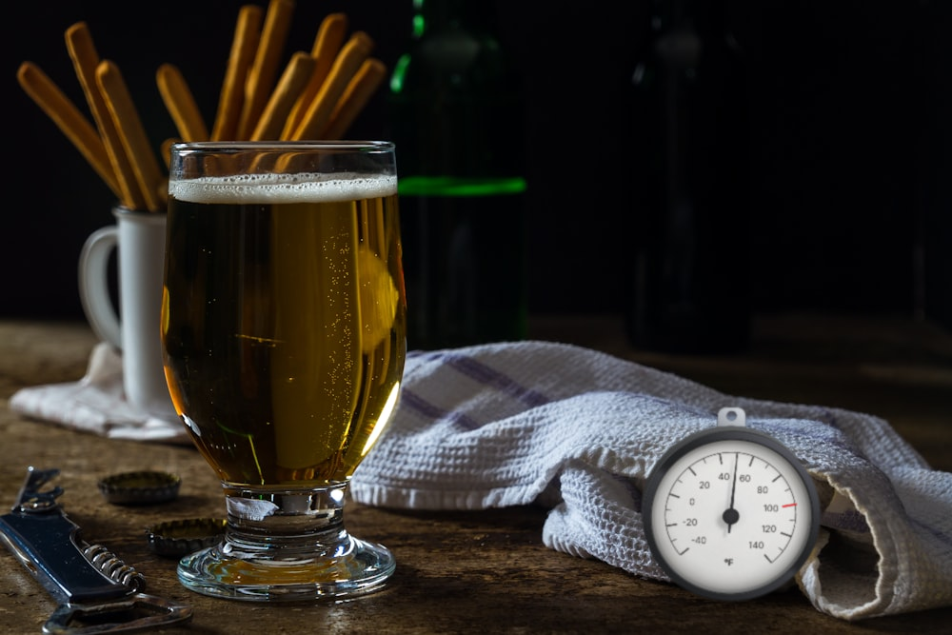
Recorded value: 50 °F
